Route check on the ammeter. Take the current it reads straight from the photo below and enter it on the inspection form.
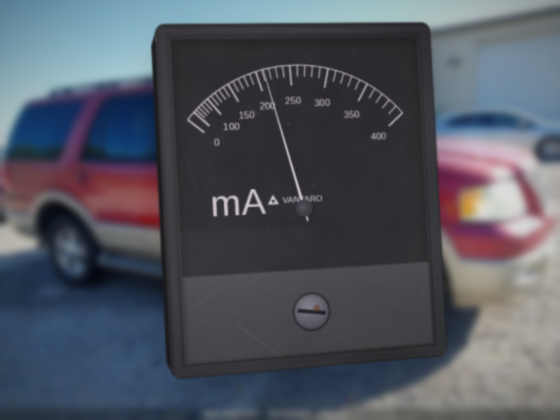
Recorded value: 210 mA
